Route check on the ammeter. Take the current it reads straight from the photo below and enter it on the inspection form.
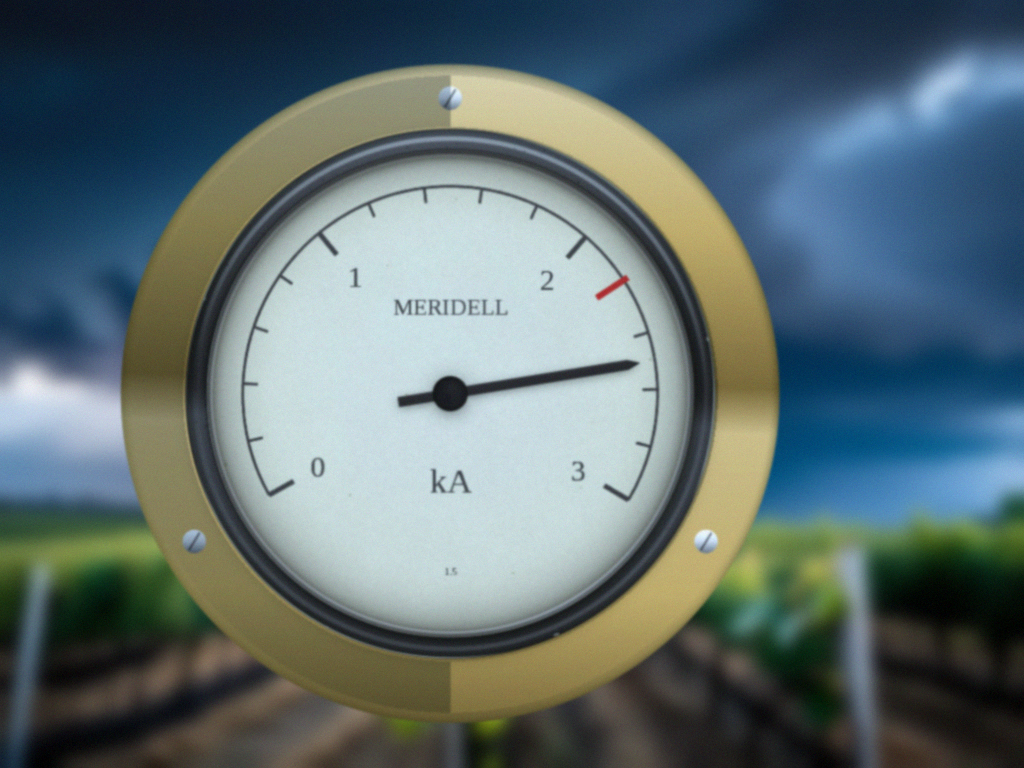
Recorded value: 2.5 kA
